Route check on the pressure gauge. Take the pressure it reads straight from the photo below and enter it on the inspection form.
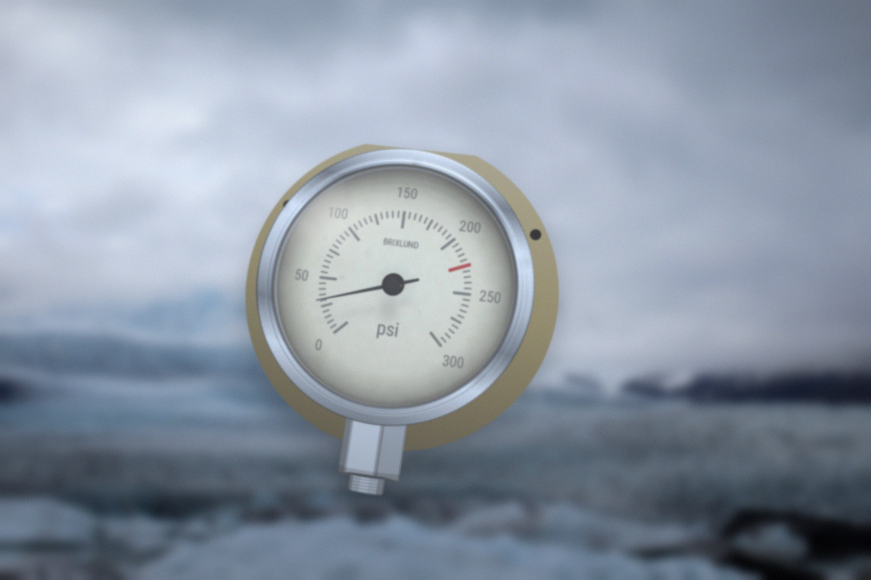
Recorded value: 30 psi
